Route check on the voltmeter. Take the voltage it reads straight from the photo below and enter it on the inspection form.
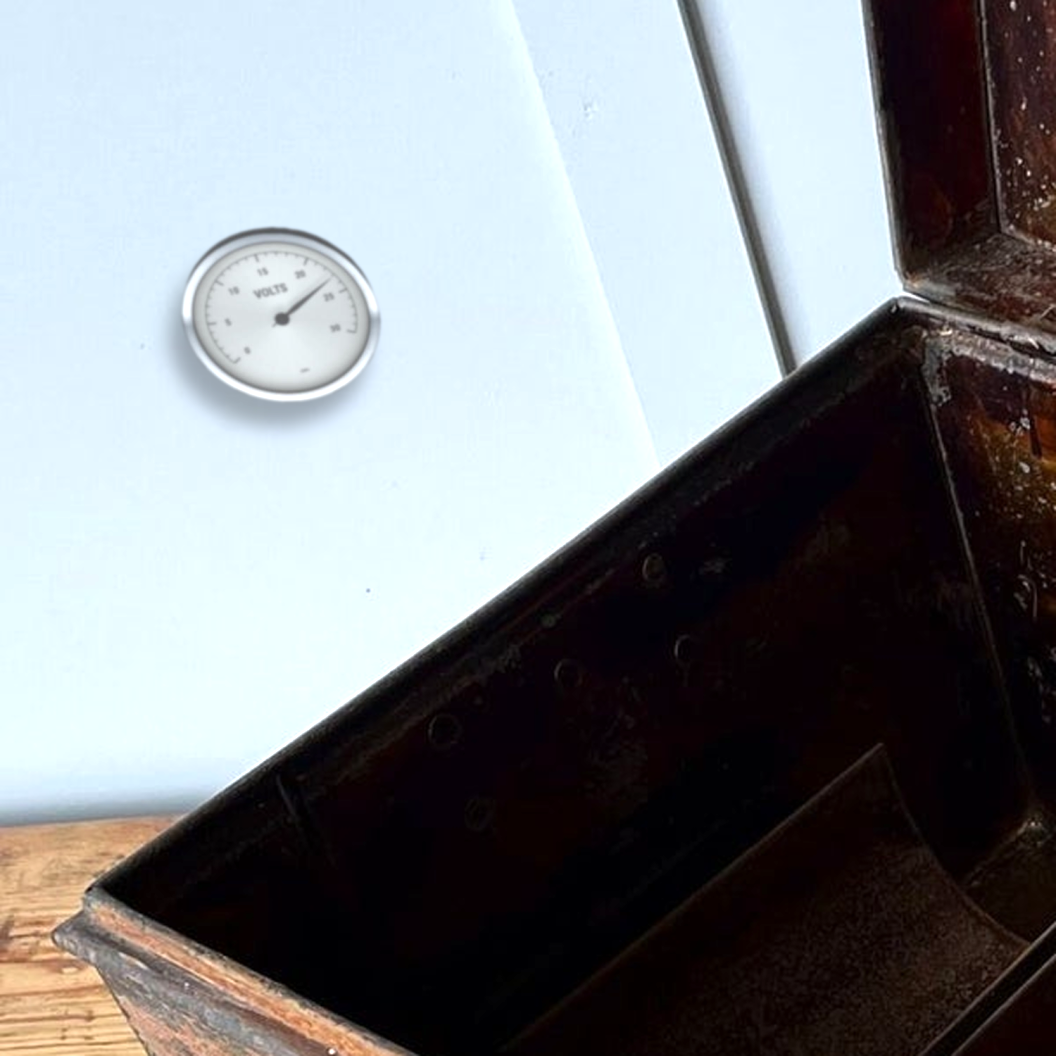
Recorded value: 23 V
